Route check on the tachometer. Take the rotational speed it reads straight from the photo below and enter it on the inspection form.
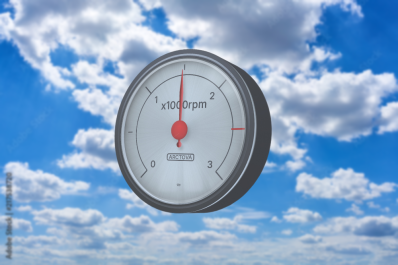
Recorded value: 1500 rpm
